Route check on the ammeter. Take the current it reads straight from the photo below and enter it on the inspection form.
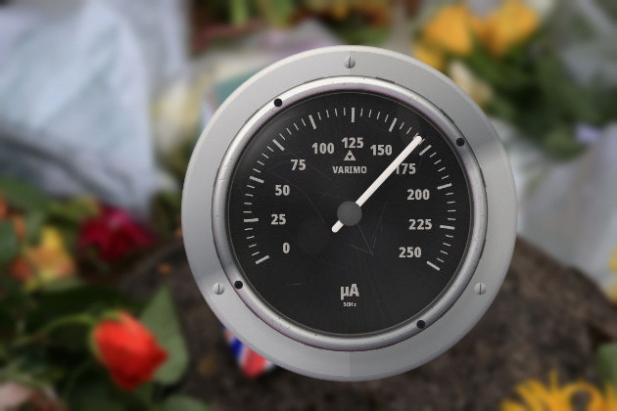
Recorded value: 167.5 µA
